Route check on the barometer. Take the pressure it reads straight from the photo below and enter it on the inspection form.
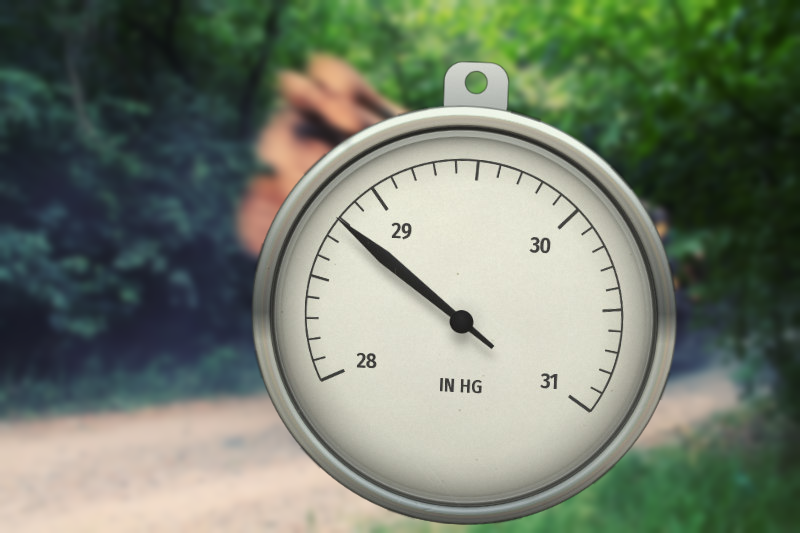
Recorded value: 28.8 inHg
